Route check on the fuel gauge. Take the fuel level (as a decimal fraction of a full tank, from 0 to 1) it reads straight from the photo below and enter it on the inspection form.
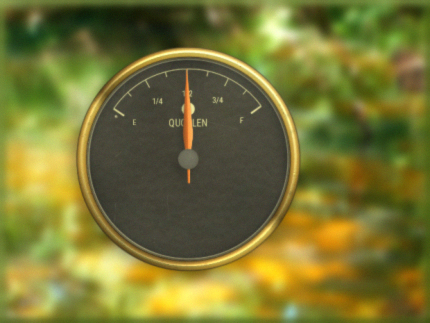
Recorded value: 0.5
